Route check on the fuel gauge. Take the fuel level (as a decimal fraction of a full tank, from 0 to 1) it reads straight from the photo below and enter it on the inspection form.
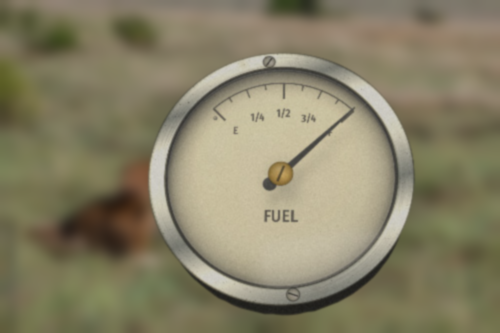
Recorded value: 1
